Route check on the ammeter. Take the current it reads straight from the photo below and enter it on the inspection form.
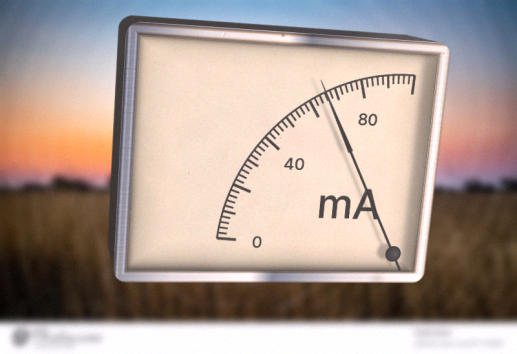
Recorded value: 66 mA
